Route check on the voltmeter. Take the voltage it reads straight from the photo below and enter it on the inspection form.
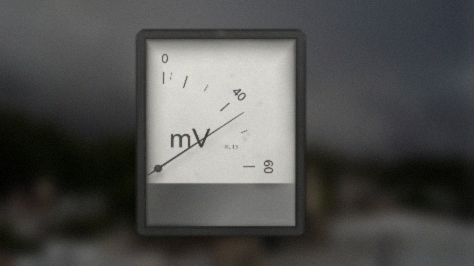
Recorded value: 45 mV
